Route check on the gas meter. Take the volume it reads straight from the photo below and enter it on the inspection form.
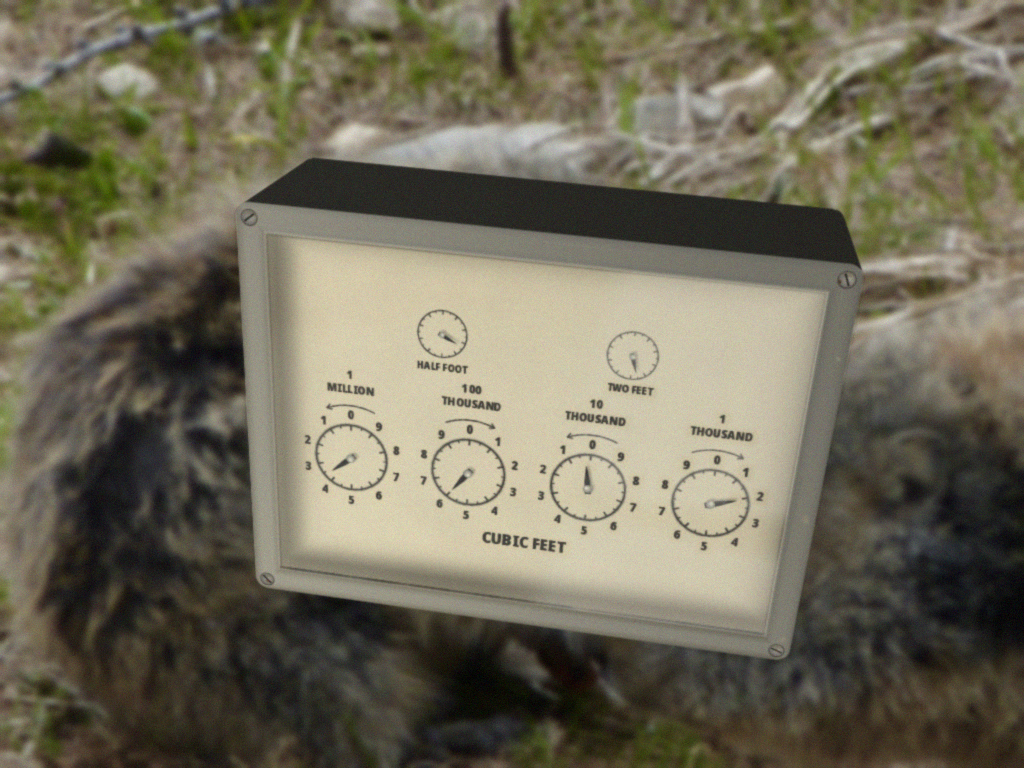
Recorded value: 360200 ft³
